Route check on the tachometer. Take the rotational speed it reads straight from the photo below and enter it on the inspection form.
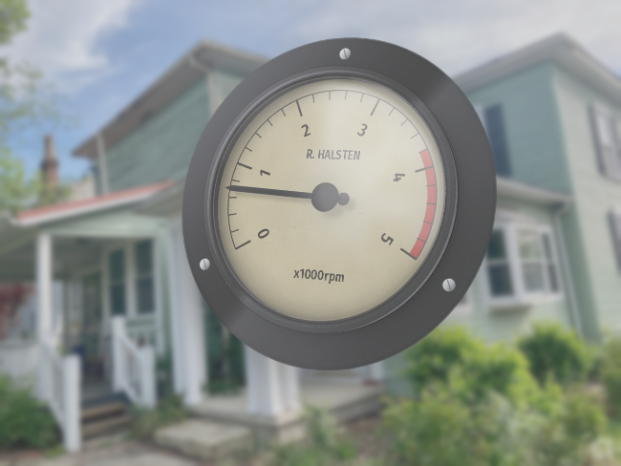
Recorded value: 700 rpm
